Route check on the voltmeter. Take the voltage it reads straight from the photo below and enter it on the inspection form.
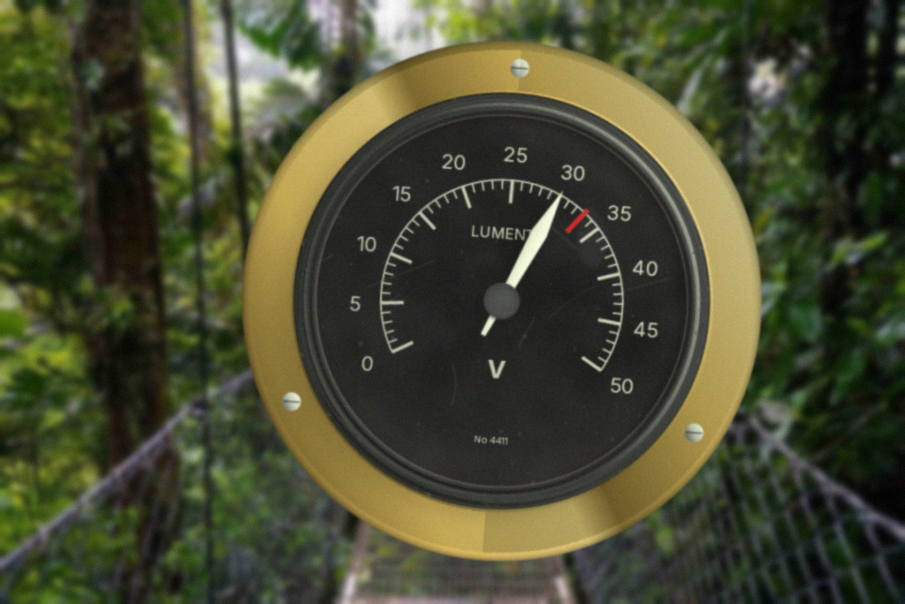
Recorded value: 30 V
